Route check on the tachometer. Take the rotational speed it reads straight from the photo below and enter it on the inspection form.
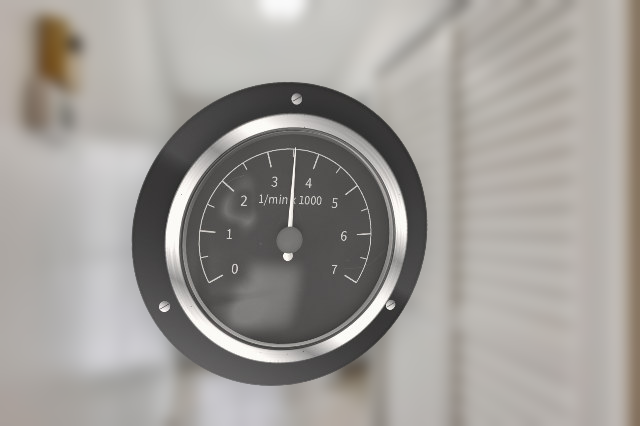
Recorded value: 3500 rpm
